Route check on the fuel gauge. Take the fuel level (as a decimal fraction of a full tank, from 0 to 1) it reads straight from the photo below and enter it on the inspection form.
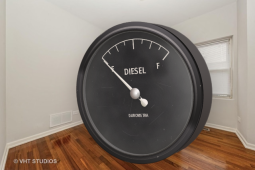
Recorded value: 0
